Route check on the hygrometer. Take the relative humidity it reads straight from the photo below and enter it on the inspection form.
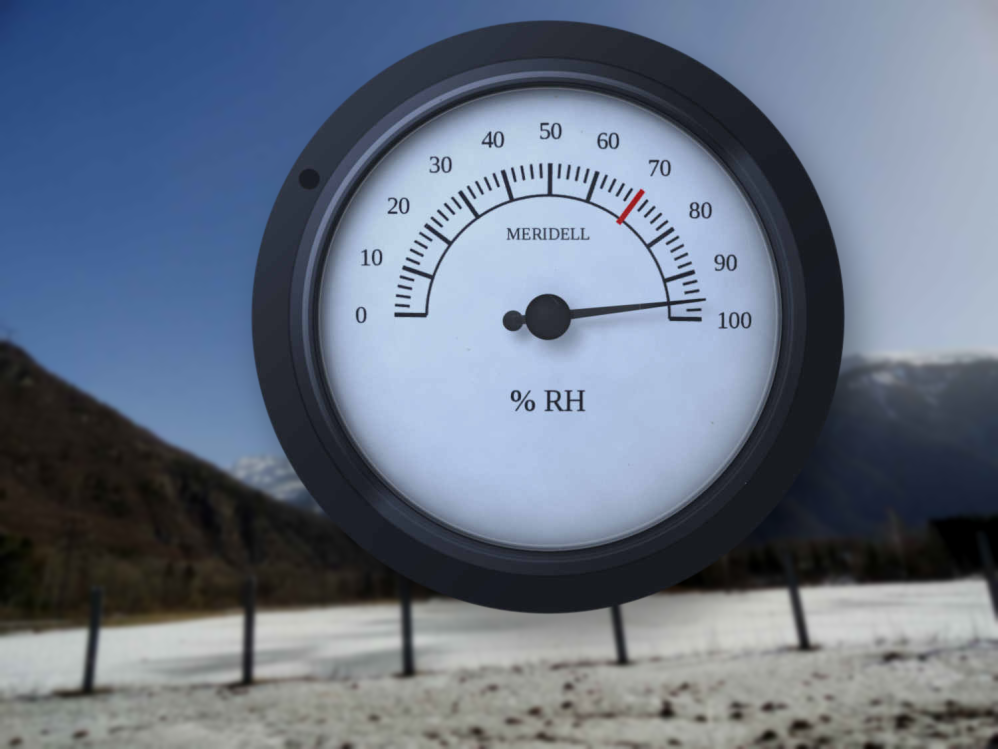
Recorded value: 96 %
